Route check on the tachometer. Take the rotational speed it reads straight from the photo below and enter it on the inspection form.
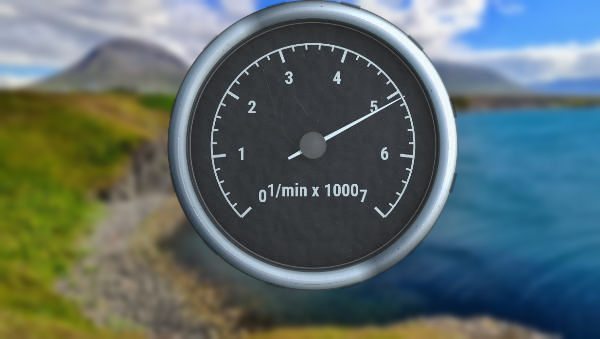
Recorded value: 5100 rpm
